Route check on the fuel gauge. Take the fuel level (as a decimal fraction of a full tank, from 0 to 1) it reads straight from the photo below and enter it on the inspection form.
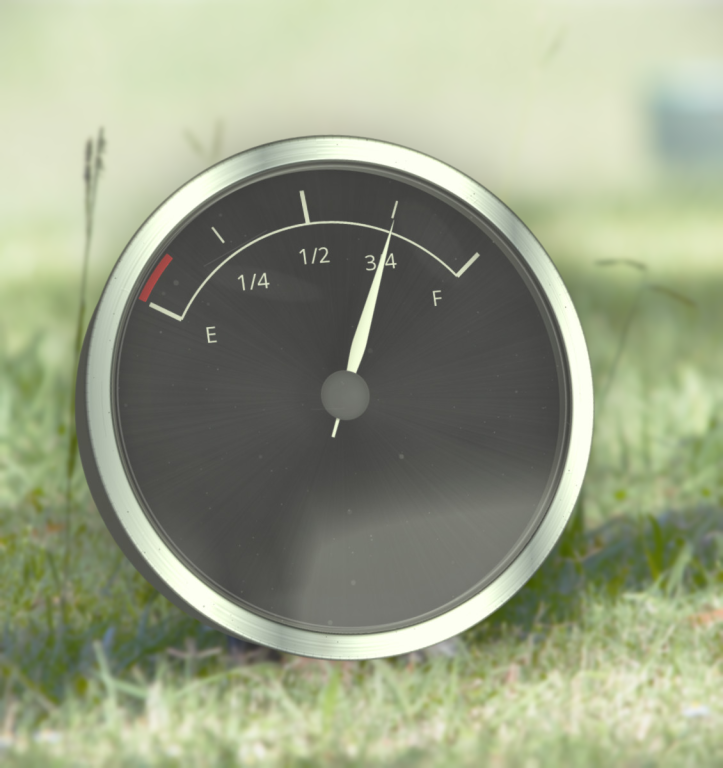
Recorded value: 0.75
